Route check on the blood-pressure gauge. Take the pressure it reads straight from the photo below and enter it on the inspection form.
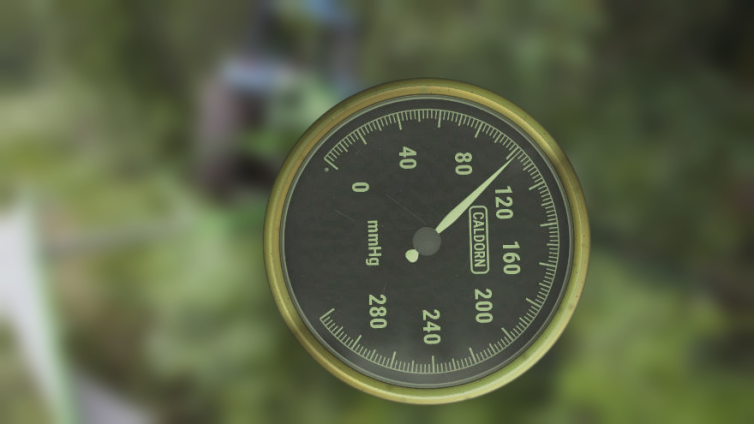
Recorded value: 102 mmHg
